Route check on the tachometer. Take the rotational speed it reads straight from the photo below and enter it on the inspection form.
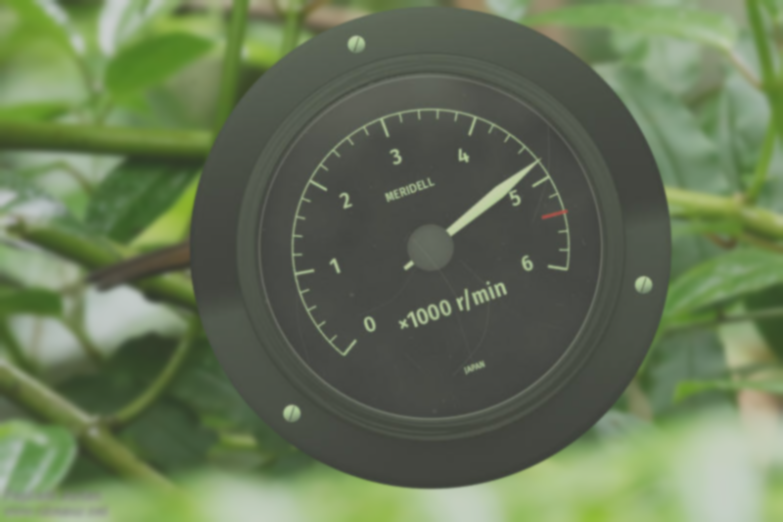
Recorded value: 4800 rpm
